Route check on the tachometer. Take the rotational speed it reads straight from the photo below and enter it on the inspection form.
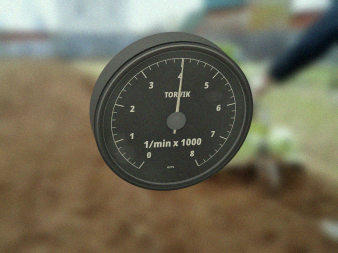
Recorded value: 4000 rpm
